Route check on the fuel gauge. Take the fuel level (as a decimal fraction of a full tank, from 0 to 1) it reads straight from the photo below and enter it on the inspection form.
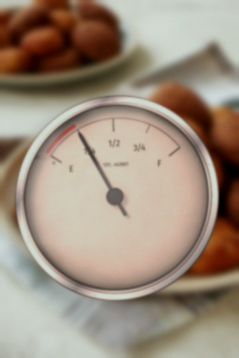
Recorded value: 0.25
